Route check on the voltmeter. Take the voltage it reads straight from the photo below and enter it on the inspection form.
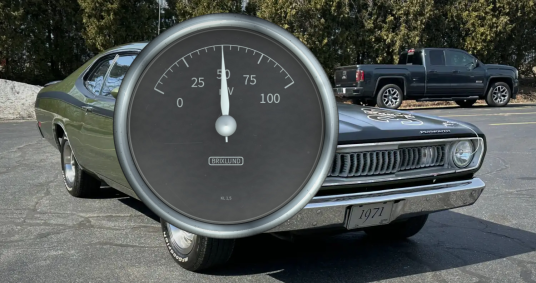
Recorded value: 50 mV
